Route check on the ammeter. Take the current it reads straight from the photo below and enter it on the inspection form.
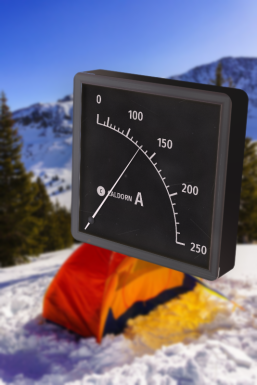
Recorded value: 130 A
